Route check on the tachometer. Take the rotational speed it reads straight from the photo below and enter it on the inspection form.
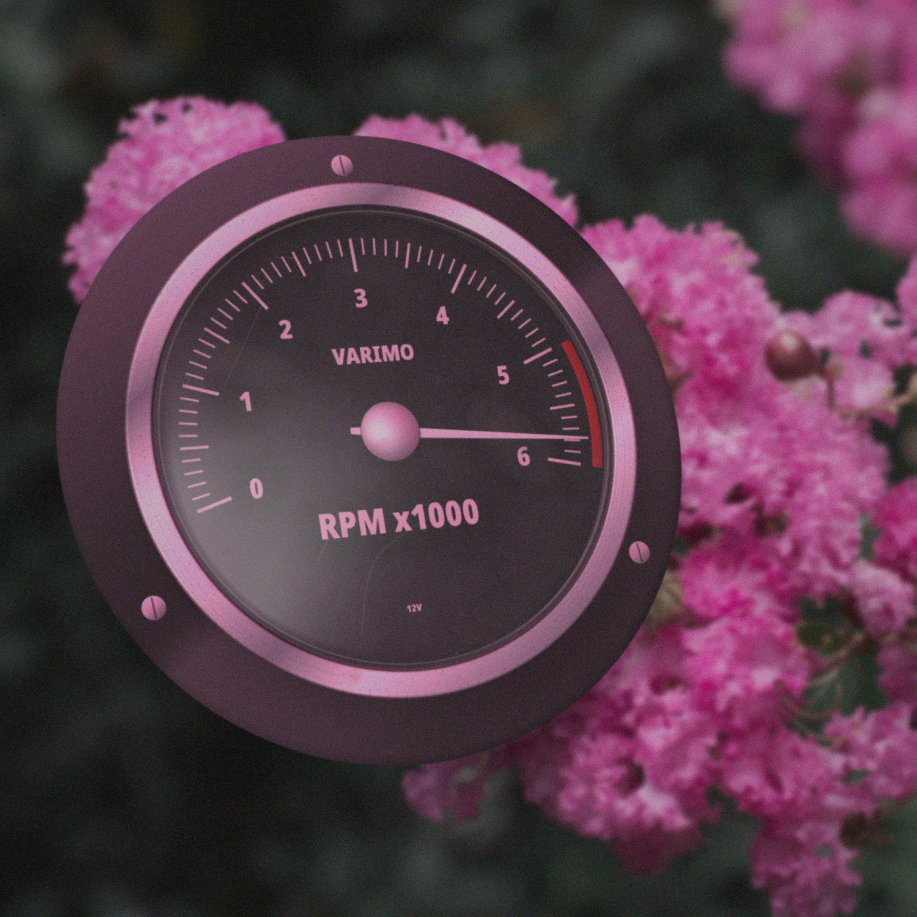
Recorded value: 5800 rpm
